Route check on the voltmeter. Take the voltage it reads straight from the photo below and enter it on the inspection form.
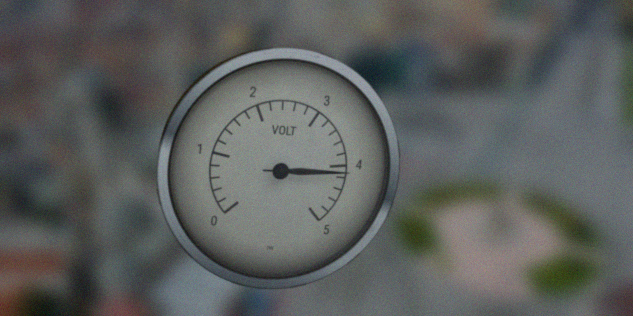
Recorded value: 4.1 V
